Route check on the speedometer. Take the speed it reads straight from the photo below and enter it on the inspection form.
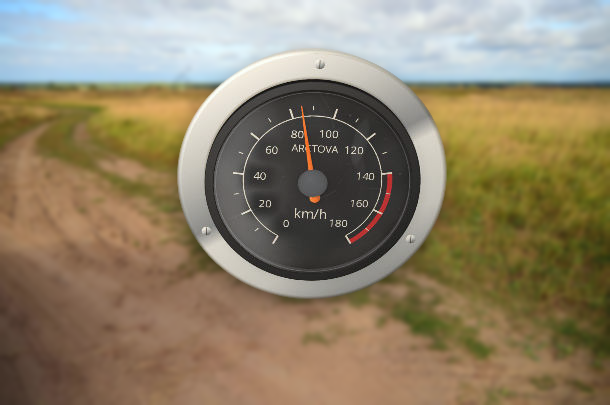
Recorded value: 85 km/h
